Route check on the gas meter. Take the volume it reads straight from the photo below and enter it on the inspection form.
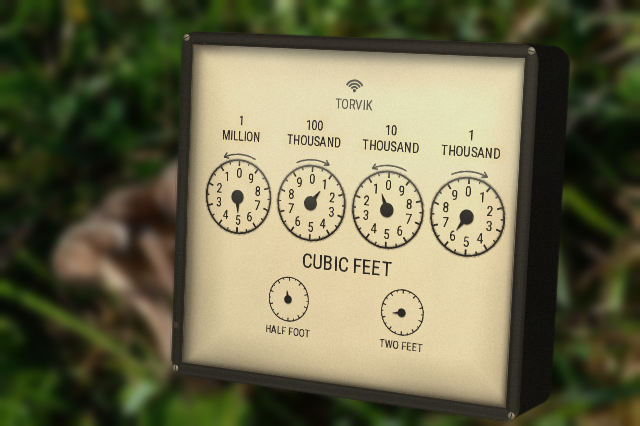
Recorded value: 510600 ft³
